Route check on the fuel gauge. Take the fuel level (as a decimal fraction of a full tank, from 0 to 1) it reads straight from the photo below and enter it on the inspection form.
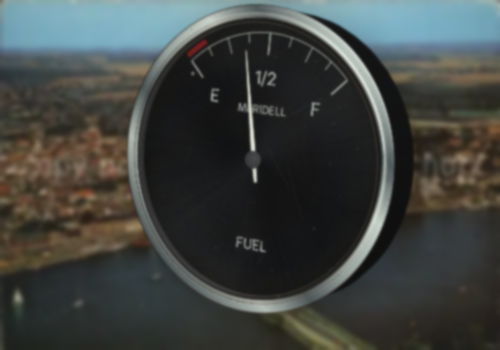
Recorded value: 0.375
